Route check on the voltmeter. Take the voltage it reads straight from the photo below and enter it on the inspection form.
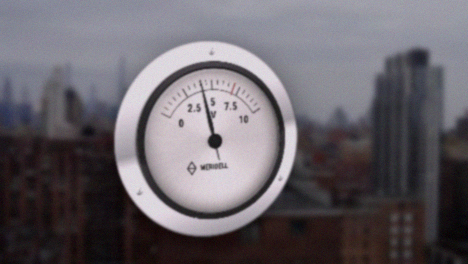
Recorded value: 4 V
